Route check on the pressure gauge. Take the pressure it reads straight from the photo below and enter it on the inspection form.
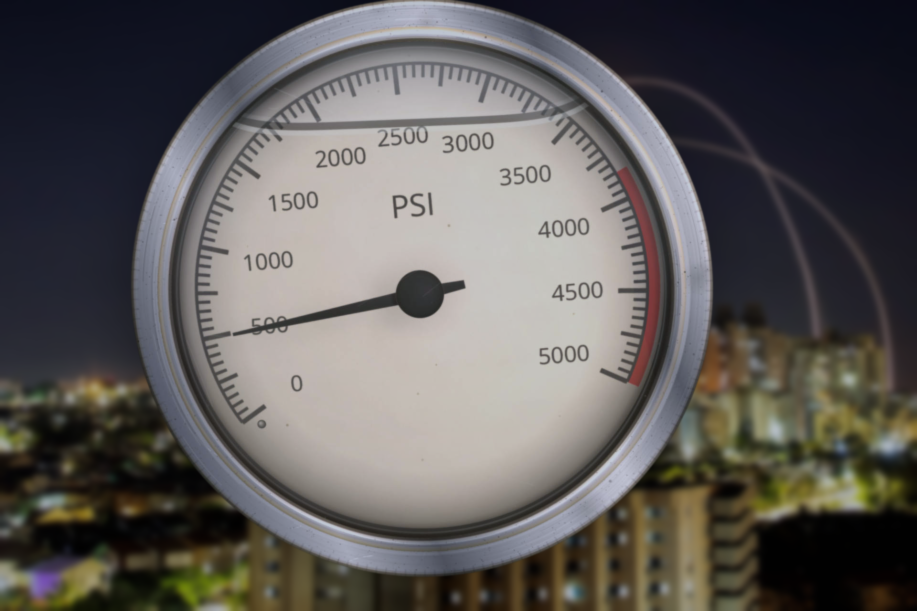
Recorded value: 500 psi
